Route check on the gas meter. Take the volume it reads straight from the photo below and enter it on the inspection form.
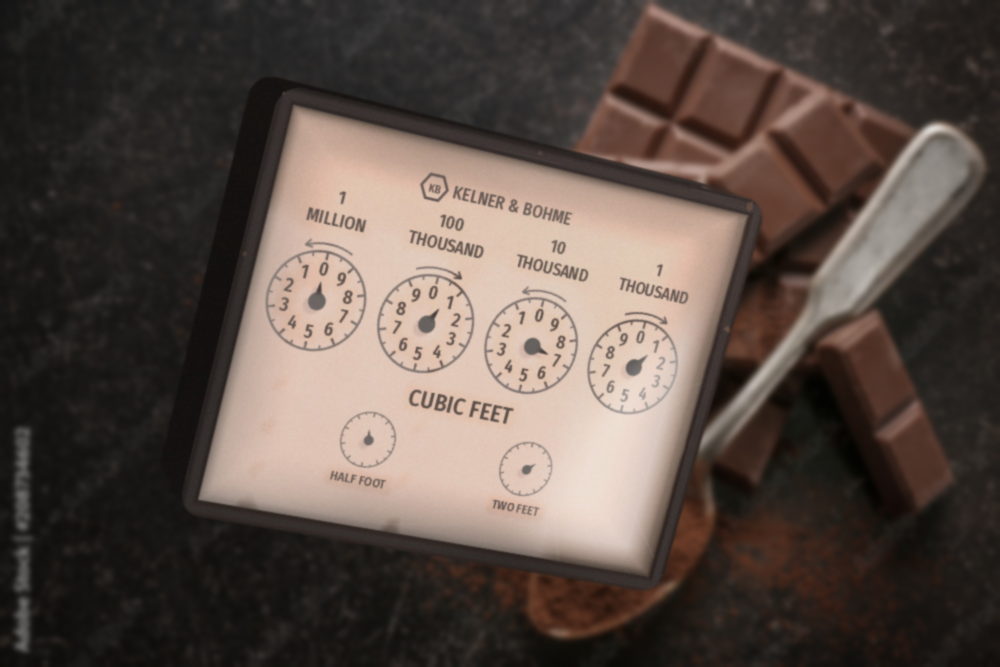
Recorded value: 7100 ft³
